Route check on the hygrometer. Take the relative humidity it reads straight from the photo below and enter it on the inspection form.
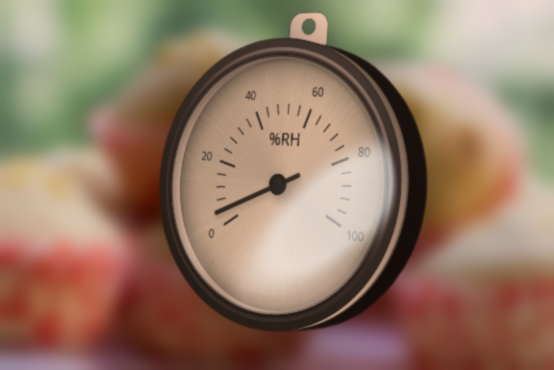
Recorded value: 4 %
